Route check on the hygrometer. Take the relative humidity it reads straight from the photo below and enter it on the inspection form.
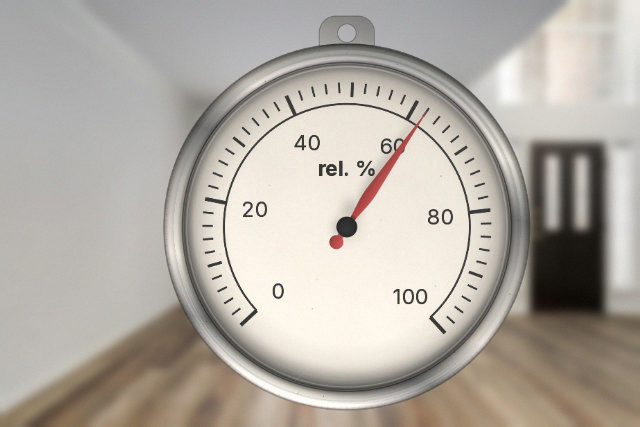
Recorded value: 62 %
